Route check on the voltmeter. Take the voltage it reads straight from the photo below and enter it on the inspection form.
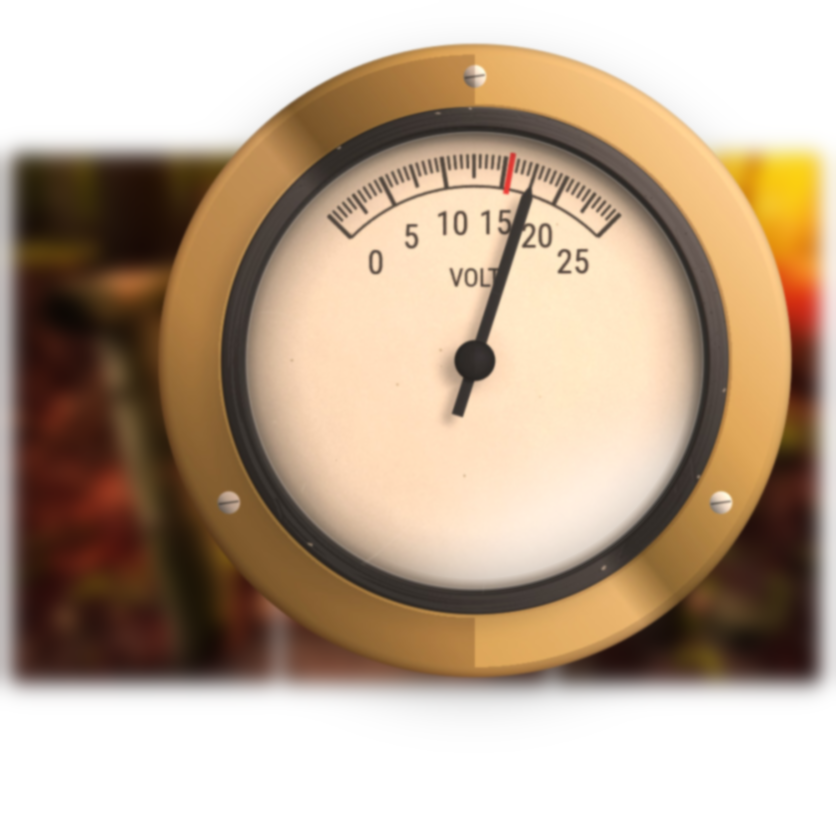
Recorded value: 17.5 V
